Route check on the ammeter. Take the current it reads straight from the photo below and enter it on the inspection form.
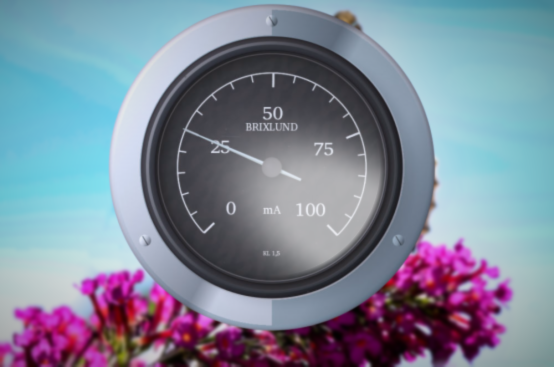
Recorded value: 25 mA
